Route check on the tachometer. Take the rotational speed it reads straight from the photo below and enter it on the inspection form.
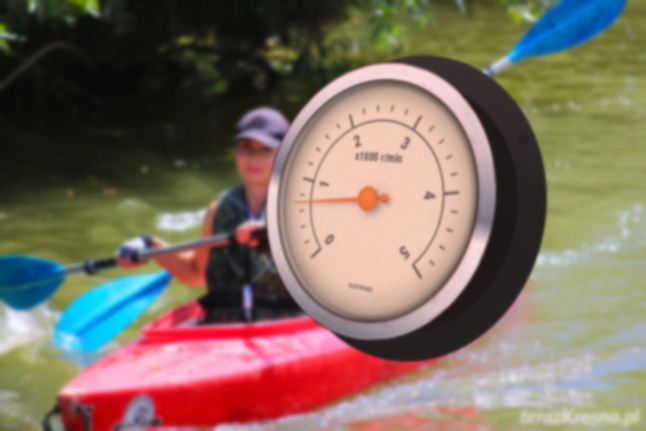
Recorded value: 700 rpm
